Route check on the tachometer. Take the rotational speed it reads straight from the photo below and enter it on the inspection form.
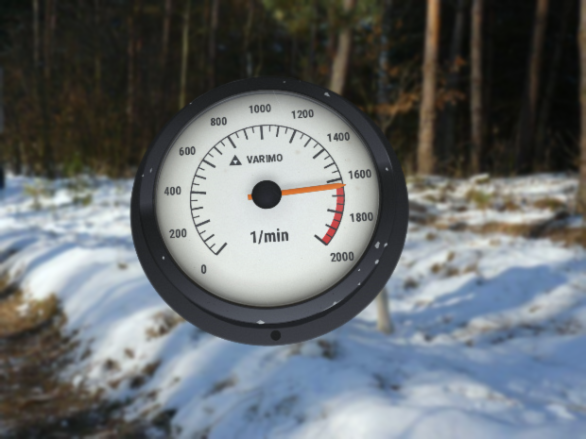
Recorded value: 1650 rpm
